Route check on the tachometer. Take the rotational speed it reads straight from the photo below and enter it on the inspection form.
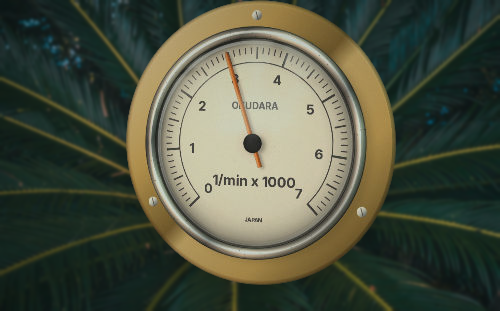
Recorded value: 3000 rpm
